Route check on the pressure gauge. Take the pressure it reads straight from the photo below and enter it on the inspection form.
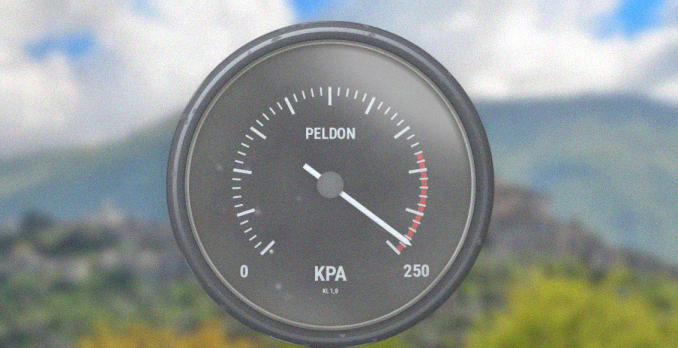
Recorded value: 242.5 kPa
